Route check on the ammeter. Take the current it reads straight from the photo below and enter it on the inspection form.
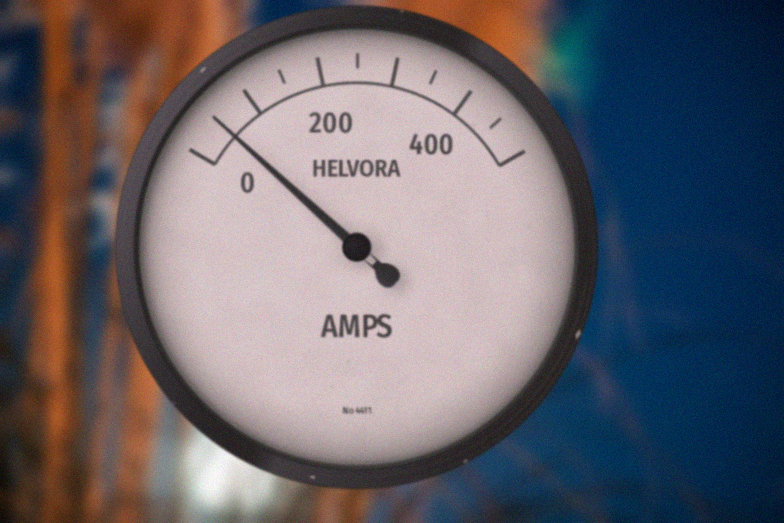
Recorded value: 50 A
